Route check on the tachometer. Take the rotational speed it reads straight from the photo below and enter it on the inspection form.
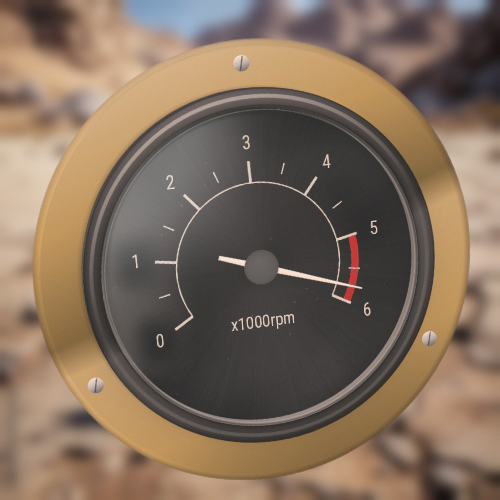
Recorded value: 5750 rpm
